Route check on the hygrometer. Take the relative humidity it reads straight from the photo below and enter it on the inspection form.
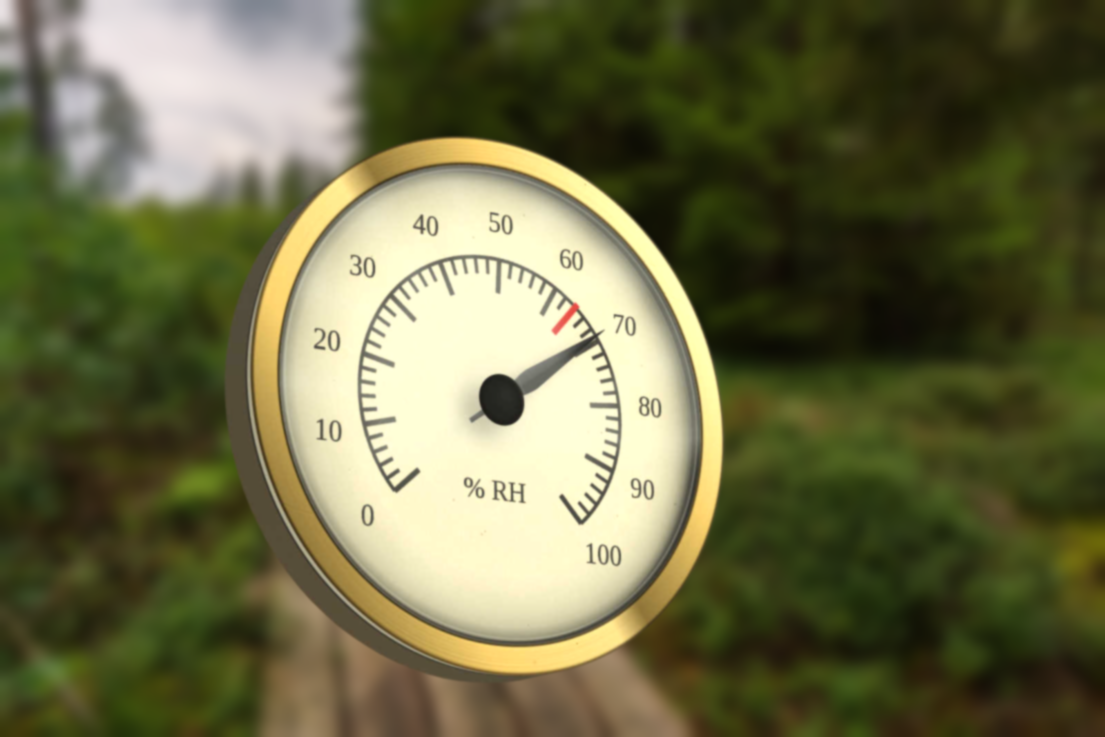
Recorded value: 69 %
